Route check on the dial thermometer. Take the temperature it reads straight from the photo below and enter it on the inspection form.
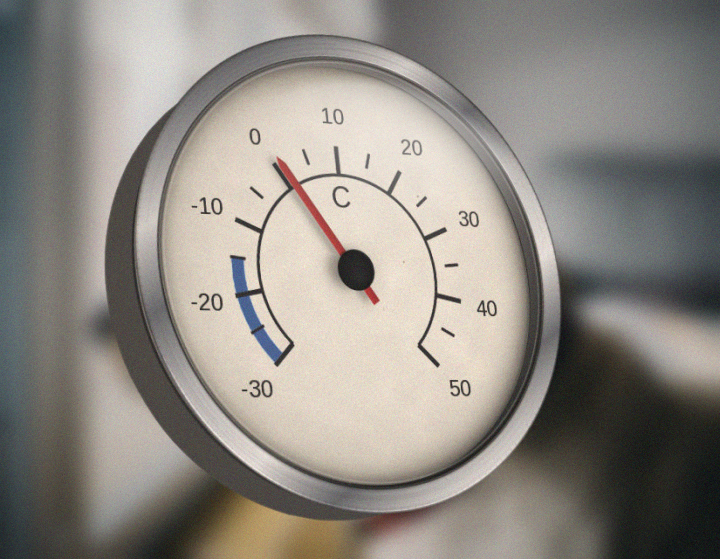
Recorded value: 0 °C
